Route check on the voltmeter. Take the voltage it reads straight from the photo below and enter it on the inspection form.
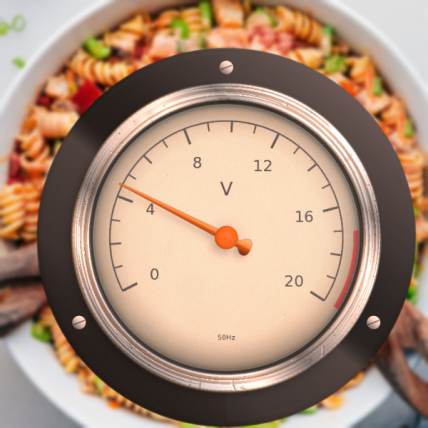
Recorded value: 4.5 V
